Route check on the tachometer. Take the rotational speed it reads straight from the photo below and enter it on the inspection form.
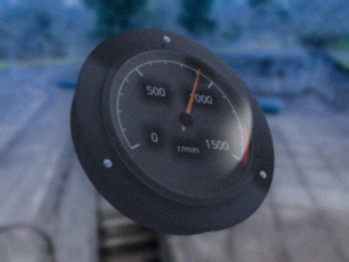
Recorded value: 900 rpm
